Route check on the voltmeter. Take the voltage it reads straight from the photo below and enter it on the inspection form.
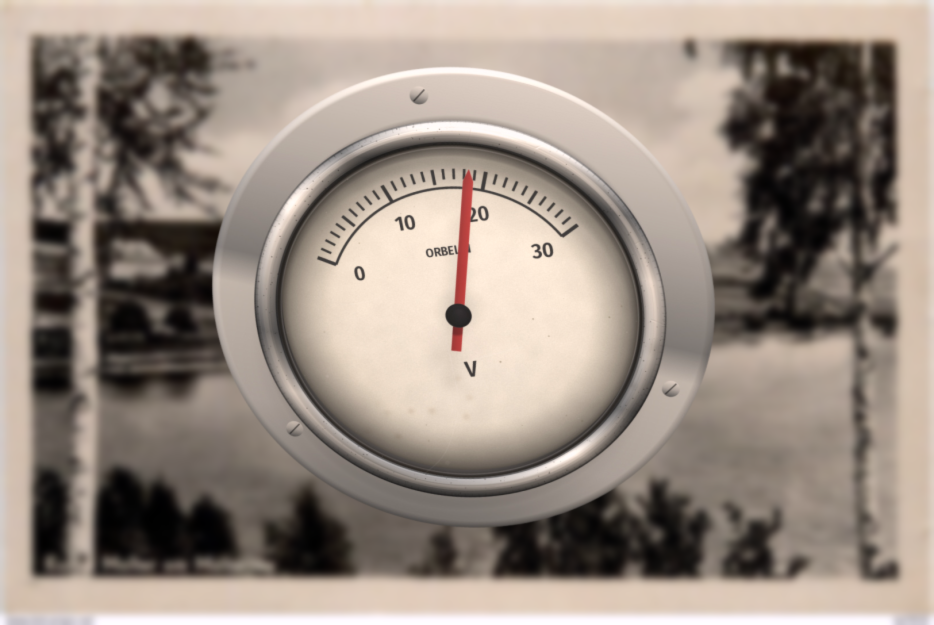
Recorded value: 18.5 V
